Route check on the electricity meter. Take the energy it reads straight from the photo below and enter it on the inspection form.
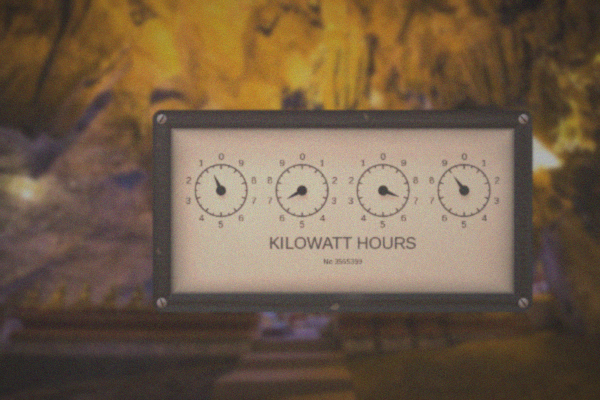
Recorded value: 669 kWh
